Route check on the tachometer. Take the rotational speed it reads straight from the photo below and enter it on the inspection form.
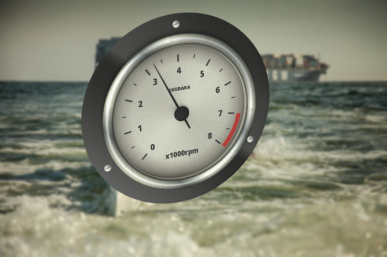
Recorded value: 3250 rpm
